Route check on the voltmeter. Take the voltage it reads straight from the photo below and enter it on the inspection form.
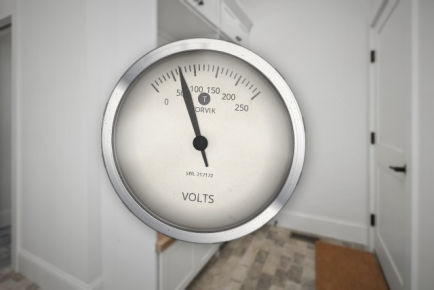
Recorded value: 70 V
